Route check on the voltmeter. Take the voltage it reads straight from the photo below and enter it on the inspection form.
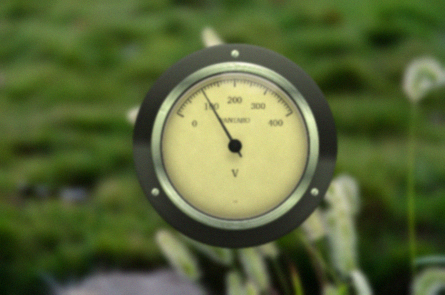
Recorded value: 100 V
